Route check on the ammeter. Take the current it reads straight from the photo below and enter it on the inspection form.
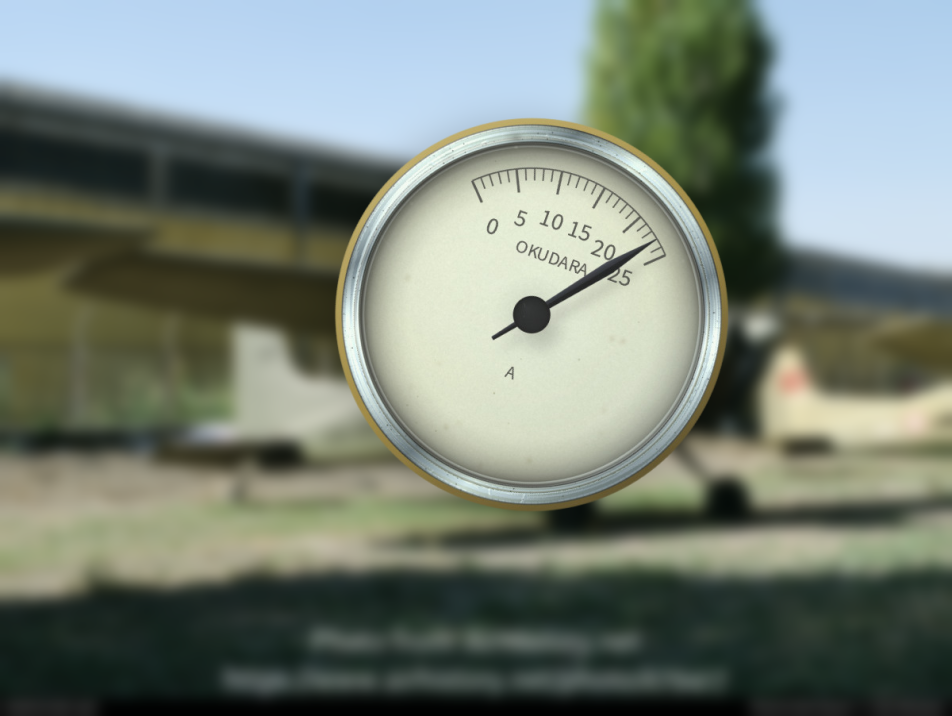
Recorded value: 23 A
